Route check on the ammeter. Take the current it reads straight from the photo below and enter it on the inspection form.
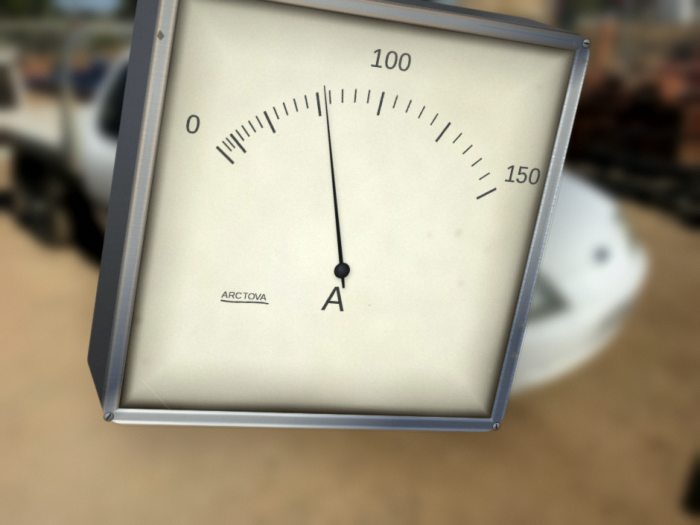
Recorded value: 77.5 A
